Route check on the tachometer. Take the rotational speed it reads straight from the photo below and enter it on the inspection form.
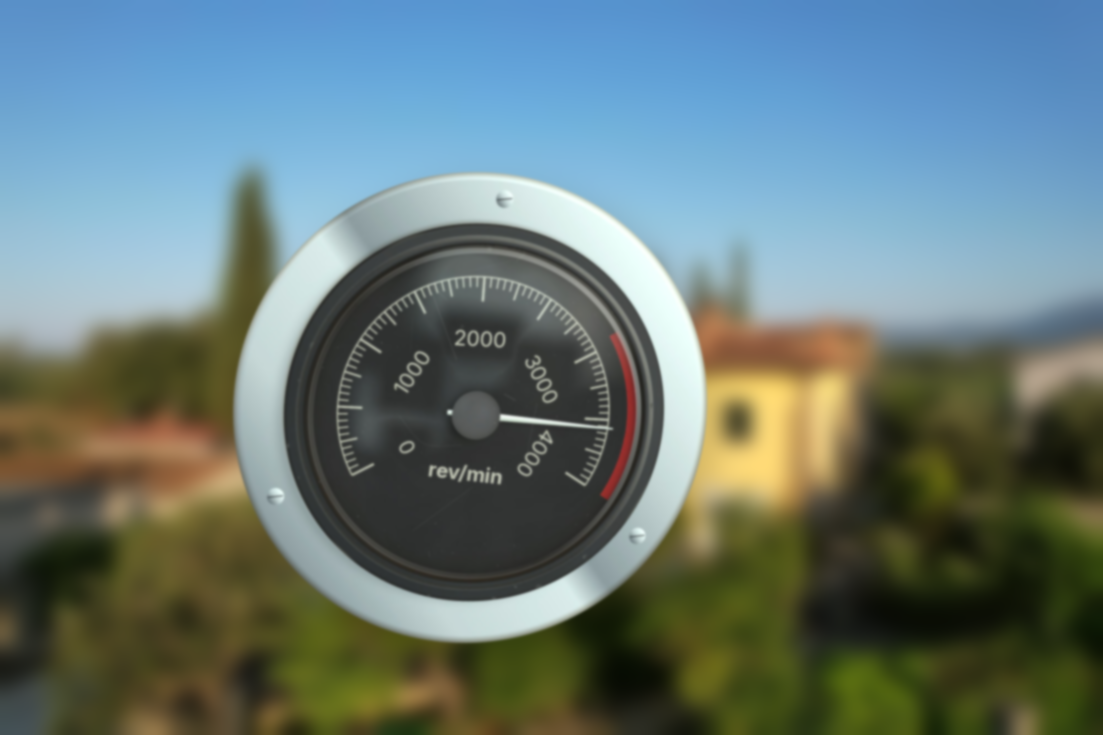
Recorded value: 3550 rpm
